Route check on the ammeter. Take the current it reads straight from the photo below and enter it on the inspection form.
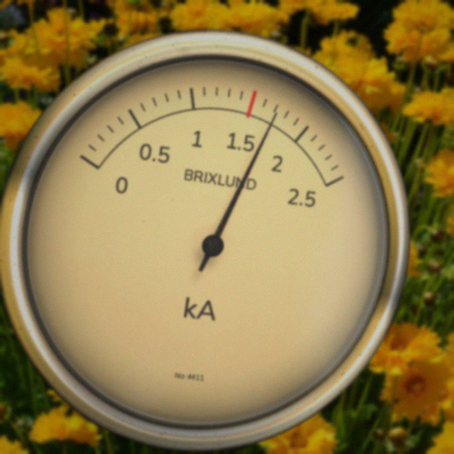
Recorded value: 1.7 kA
